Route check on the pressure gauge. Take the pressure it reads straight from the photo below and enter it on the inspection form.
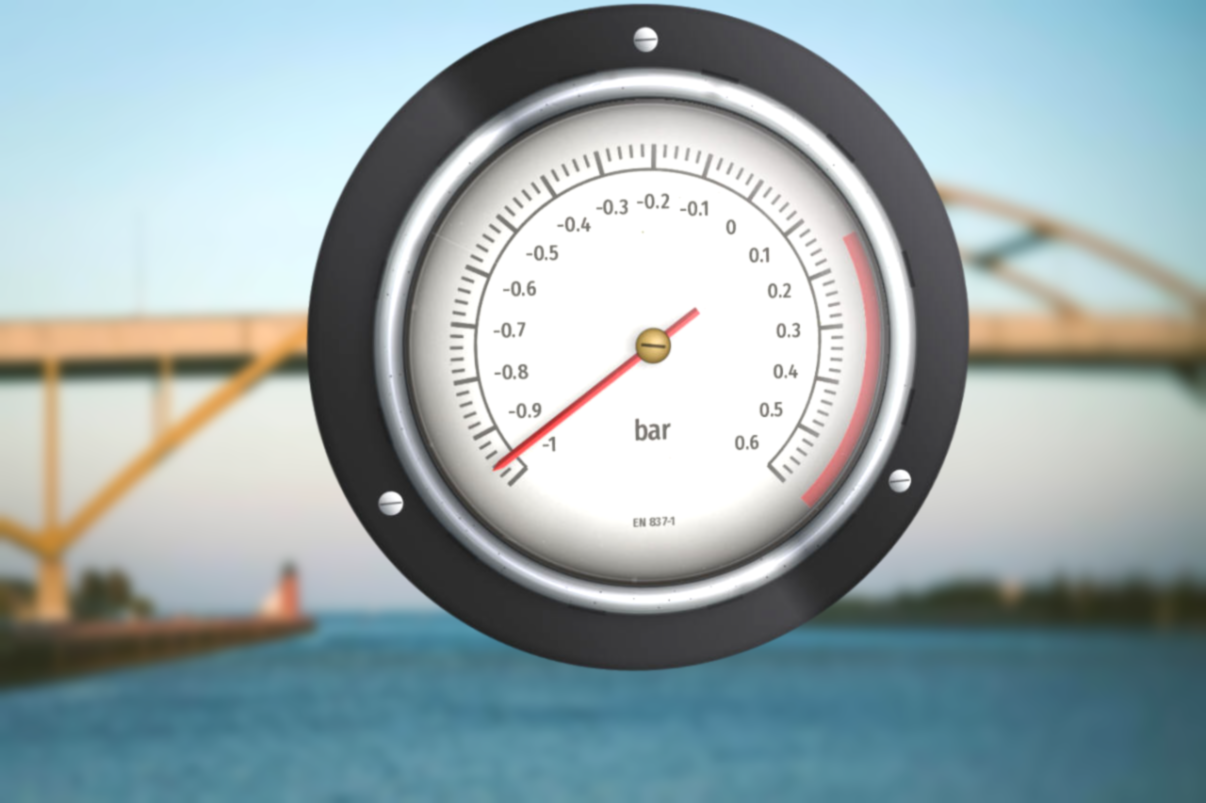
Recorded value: -0.96 bar
